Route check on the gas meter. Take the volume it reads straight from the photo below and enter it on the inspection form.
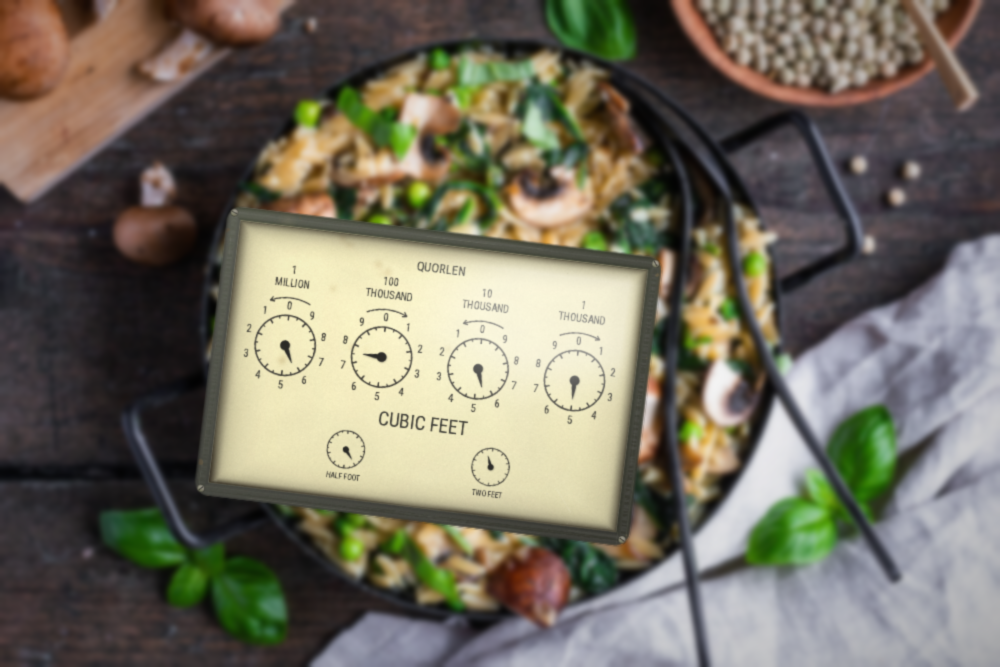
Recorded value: 575500 ft³
